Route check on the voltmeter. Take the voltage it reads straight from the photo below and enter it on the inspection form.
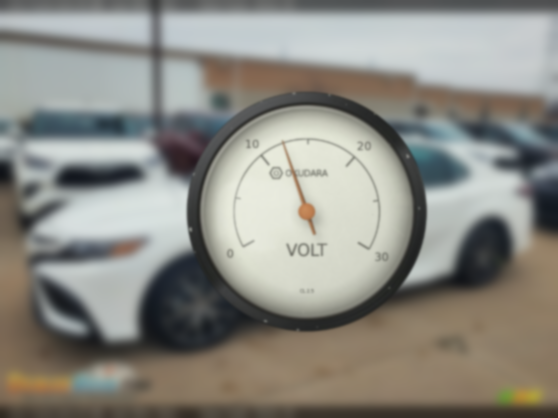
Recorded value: 12.5 V
